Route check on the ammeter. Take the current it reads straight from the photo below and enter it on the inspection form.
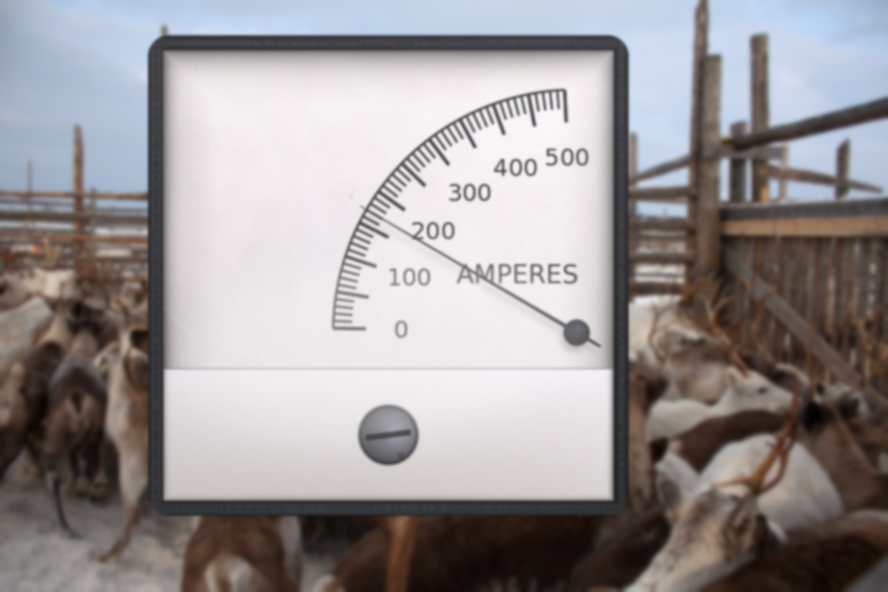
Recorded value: 170 A
